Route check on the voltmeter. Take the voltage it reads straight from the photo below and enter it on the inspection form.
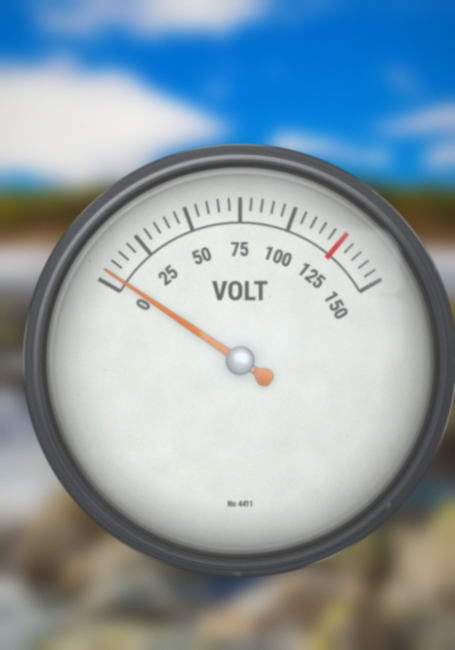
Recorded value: 5 V
